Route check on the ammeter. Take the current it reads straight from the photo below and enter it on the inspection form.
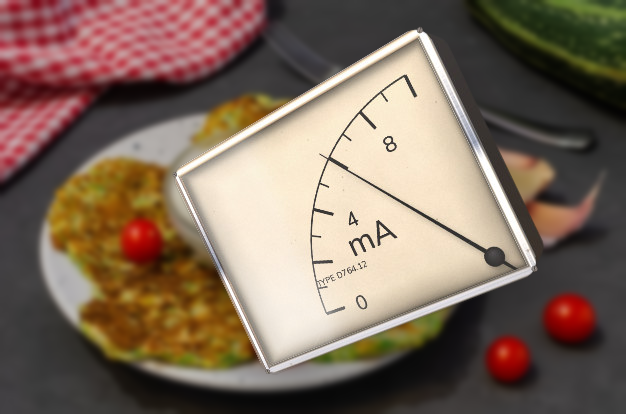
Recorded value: 6 mA
